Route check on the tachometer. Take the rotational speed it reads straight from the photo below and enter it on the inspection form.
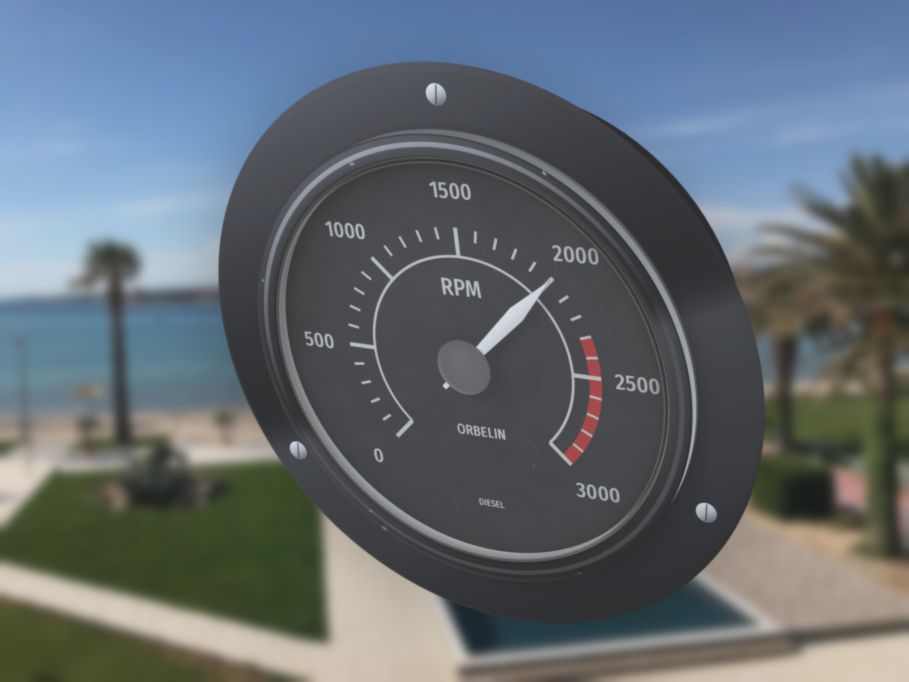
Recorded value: 2000 rpm
